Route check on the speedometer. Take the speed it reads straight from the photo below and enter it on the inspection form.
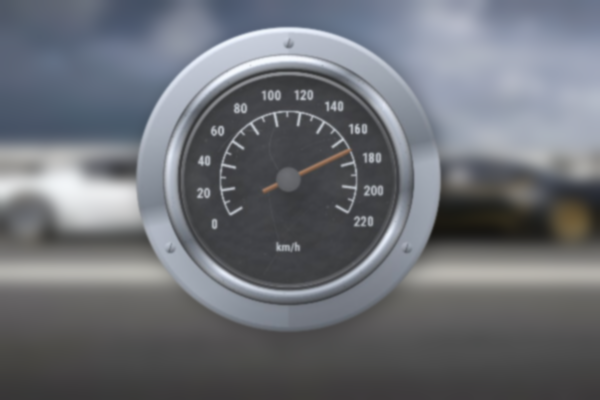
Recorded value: 170 km/h
